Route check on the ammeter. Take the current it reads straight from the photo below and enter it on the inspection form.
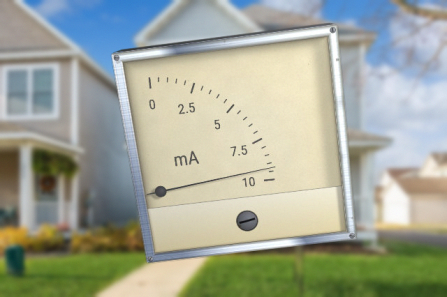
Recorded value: 9.25 mA
